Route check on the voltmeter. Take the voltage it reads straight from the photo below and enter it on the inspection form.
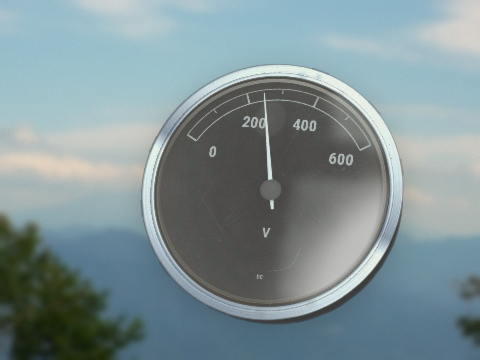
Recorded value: 250 V
